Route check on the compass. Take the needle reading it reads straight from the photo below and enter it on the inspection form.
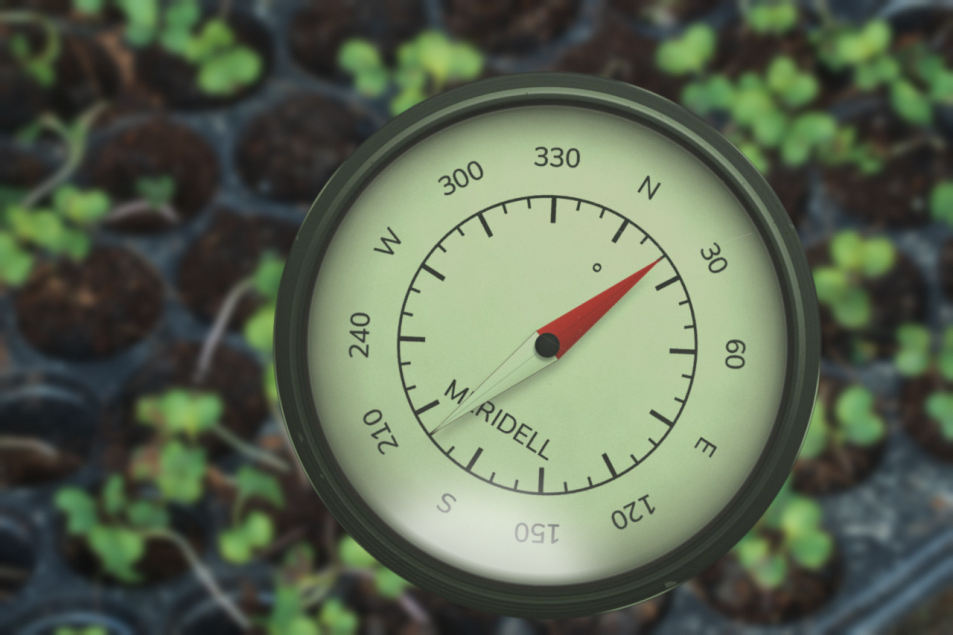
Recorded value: 20 °
